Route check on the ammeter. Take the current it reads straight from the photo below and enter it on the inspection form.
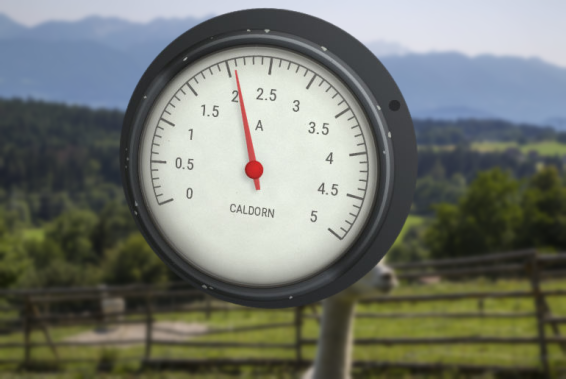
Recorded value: 2.1 A
